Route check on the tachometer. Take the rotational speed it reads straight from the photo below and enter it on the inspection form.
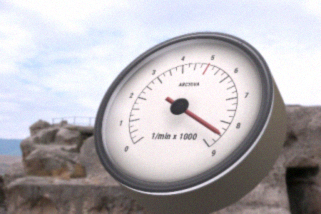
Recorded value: 8500 rpm
